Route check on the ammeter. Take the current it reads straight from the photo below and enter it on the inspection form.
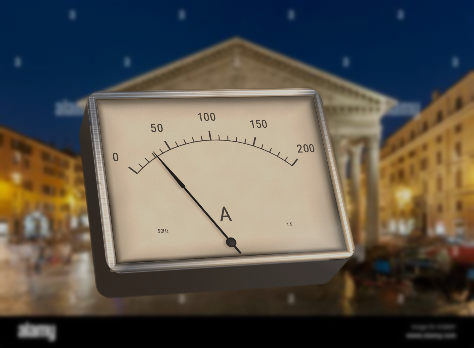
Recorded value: 30 A
